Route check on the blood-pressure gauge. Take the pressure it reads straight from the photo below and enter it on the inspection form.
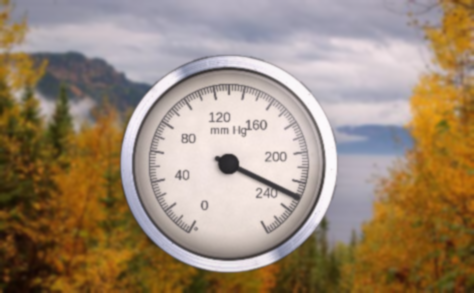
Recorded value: 230 mmHg
